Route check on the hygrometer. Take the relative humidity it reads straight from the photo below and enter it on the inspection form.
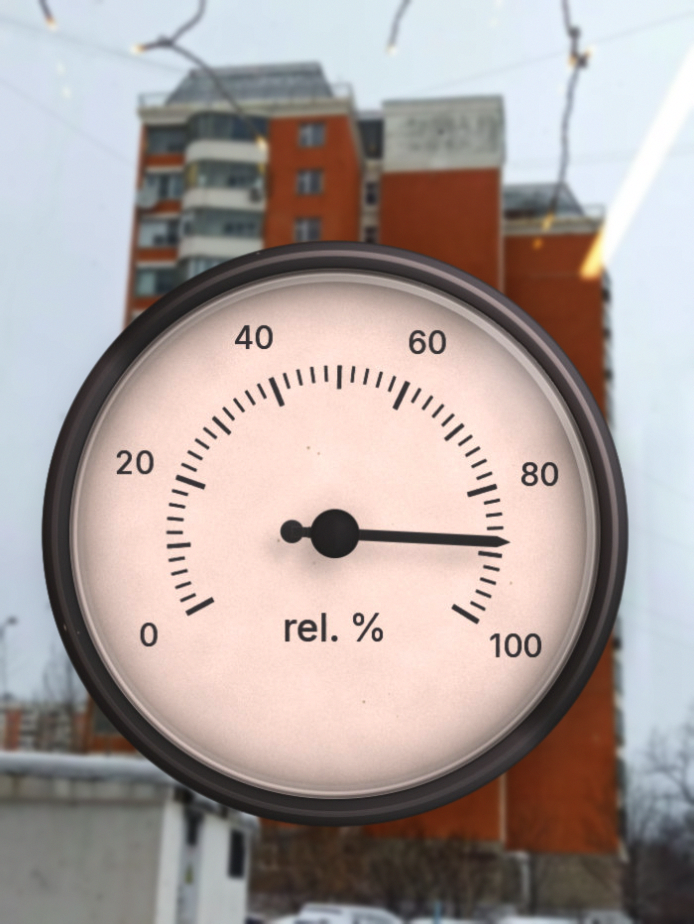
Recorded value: 88 %
